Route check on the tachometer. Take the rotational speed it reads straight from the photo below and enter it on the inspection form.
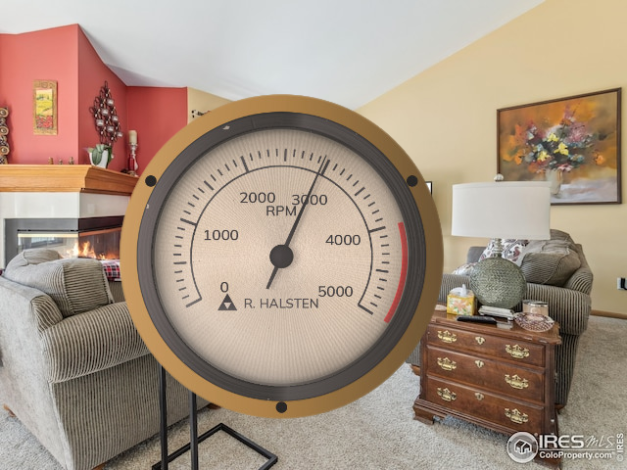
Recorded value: 2950 rpm
